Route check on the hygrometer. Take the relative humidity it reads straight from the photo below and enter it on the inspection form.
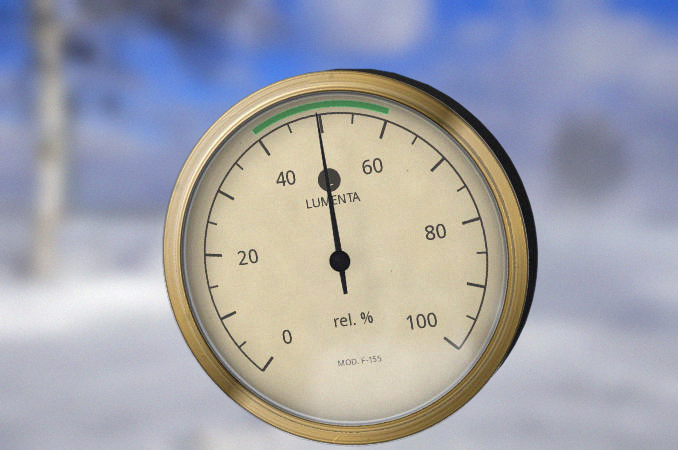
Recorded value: 50 %
